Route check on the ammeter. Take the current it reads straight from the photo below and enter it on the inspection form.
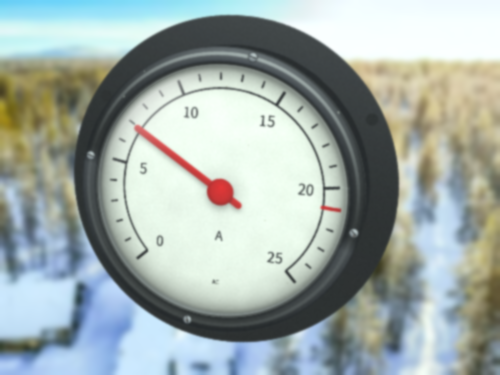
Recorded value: 7 A
